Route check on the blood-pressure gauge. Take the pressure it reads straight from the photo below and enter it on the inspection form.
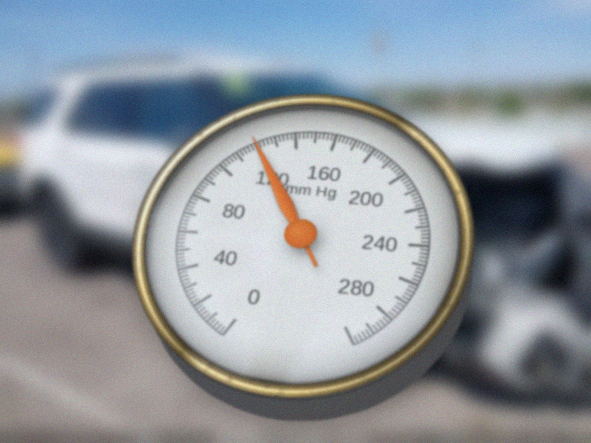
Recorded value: 120 mmHg
